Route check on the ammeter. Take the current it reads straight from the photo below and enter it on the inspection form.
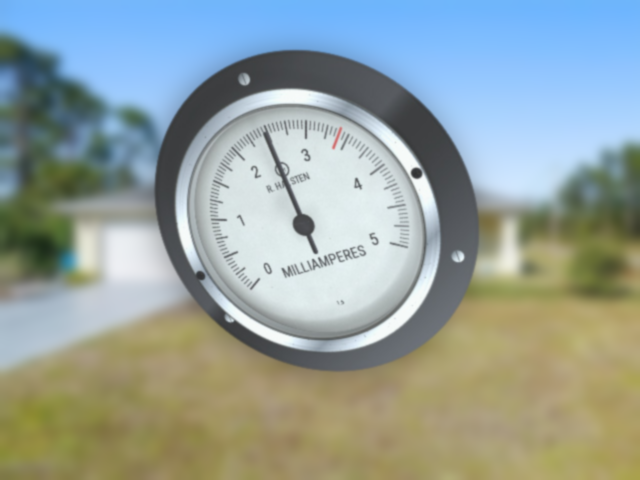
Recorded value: 2.5 mA
